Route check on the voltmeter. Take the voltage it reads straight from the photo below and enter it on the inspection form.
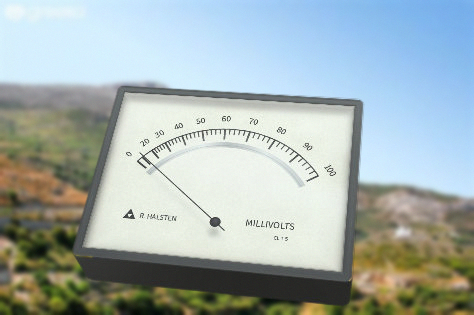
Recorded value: 10 mV
